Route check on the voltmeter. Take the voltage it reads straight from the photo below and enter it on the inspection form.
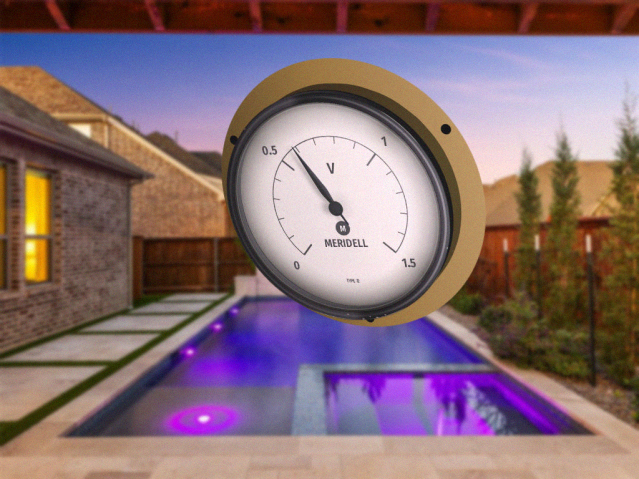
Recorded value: 0.6 V
